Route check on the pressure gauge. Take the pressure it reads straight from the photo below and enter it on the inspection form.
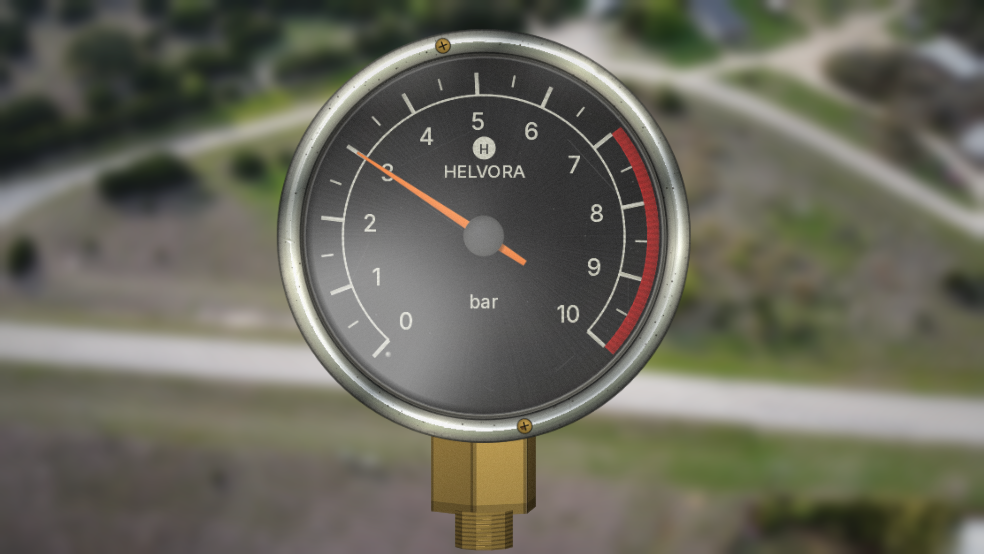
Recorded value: 3 bar
